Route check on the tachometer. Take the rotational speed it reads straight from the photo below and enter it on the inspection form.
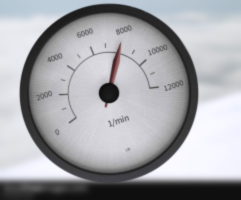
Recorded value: 8000 rpm
